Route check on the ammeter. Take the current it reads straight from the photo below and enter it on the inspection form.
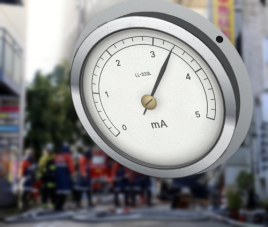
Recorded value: 3.4 mA
